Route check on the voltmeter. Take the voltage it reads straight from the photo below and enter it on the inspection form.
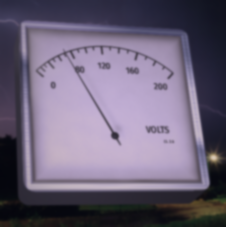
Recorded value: 70 V
